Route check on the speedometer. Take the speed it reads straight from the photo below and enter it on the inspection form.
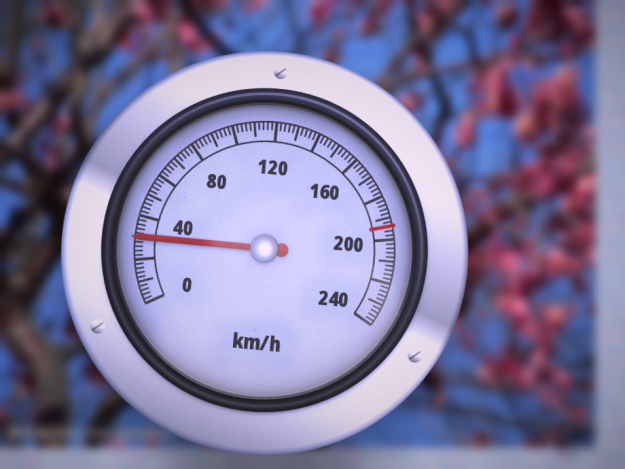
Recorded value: 30 km/h
